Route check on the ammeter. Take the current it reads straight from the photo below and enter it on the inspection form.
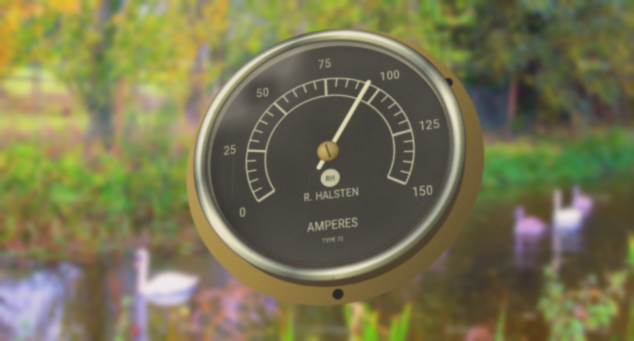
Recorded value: 95 A
